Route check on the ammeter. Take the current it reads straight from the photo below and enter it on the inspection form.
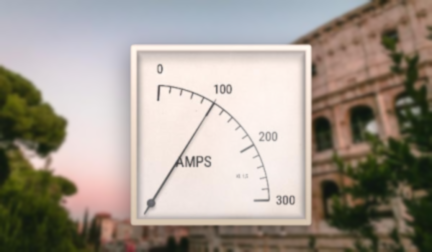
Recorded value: 100 A
